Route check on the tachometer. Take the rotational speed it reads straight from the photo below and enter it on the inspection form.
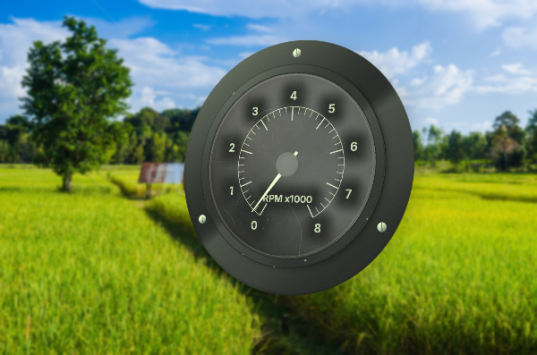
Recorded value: 200 rpm
